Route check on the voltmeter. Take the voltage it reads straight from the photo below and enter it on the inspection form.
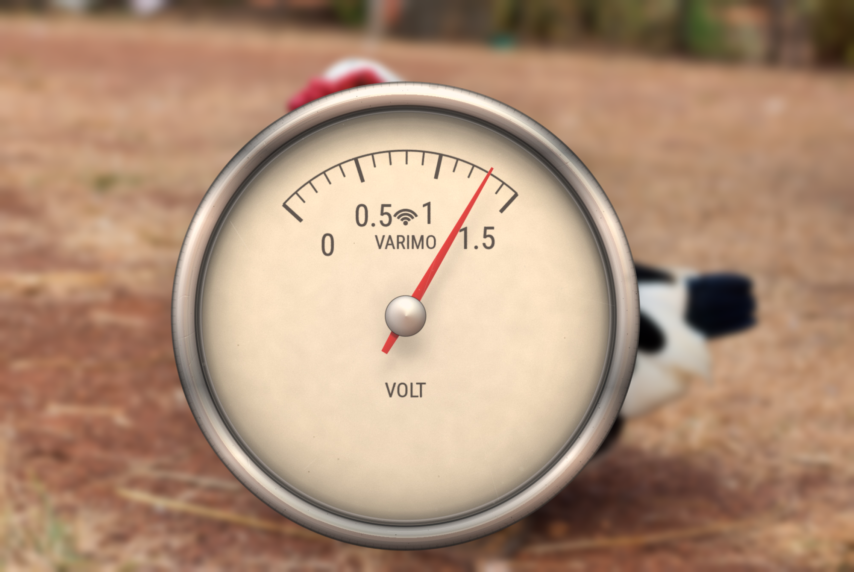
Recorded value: 1.3 V
